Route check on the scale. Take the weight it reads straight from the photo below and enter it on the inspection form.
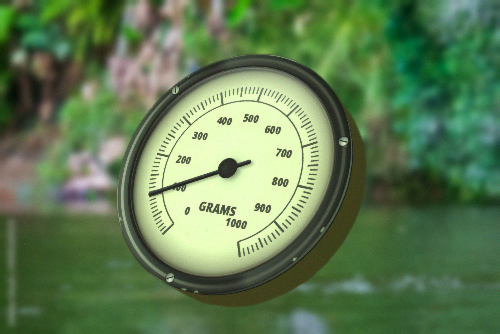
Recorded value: 100 g
